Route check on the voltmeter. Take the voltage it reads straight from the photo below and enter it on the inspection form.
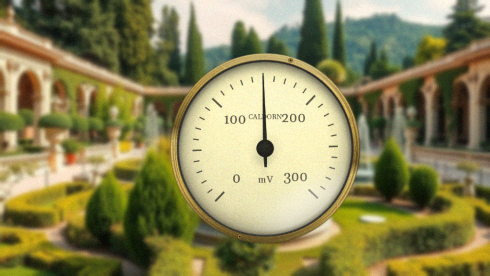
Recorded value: 150 mV
